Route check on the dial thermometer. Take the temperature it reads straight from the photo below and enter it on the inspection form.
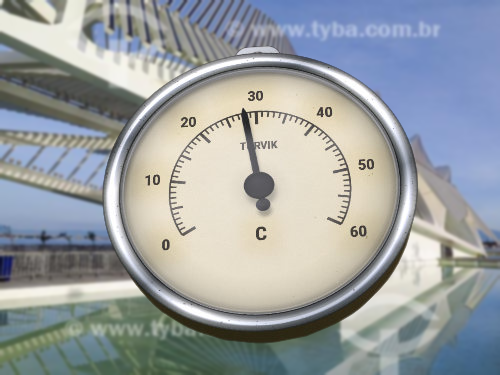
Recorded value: 28 °C
